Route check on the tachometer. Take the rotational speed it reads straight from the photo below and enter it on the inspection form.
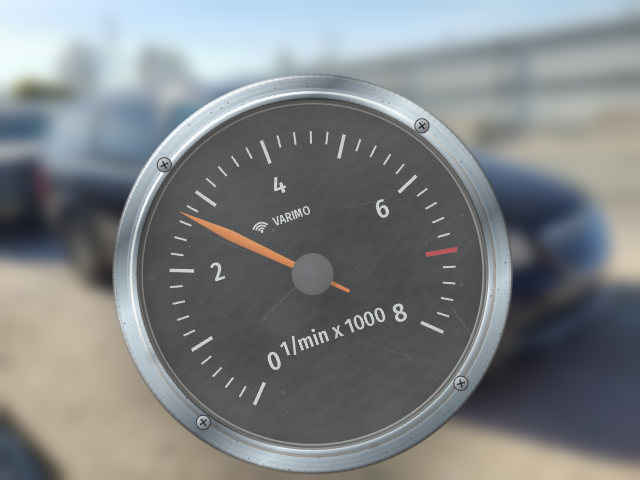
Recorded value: 2700 rpm
